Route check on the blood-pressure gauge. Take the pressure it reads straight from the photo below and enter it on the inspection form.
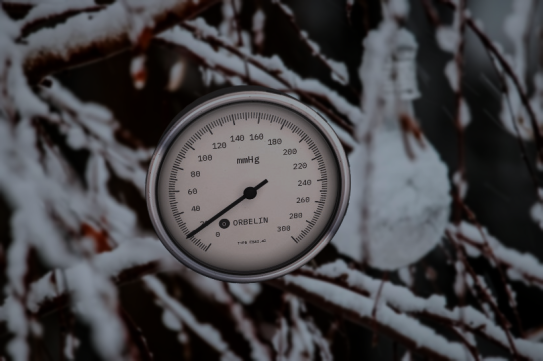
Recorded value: 20 mmHg
